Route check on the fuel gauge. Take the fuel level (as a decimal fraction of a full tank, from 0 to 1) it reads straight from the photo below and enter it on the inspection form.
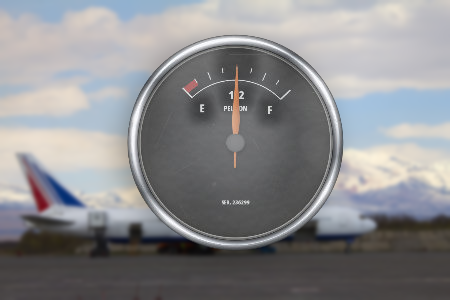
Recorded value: 0.5
